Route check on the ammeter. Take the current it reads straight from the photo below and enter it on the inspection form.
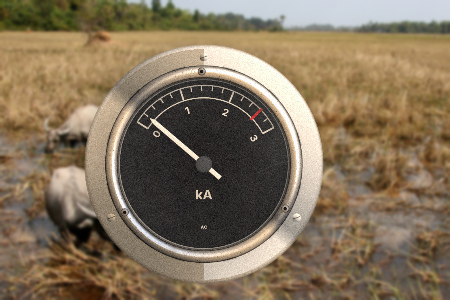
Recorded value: 0.2 kA
